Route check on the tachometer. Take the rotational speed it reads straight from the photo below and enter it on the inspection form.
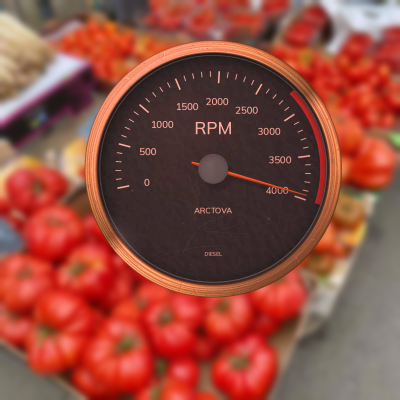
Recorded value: 3950 rpm
